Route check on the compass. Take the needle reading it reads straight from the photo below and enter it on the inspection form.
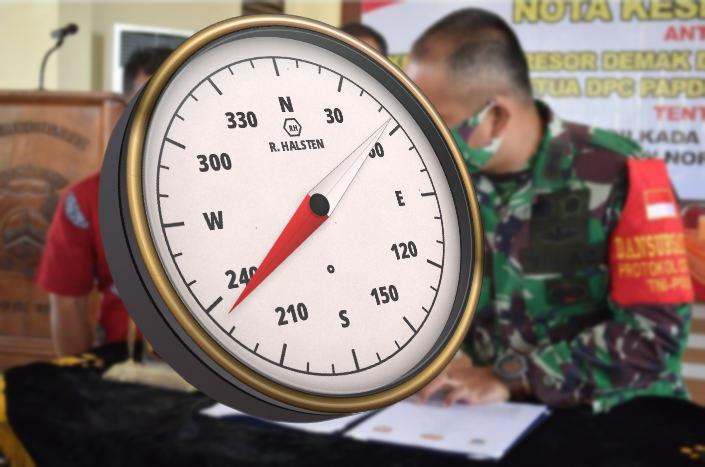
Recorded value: 235 °
